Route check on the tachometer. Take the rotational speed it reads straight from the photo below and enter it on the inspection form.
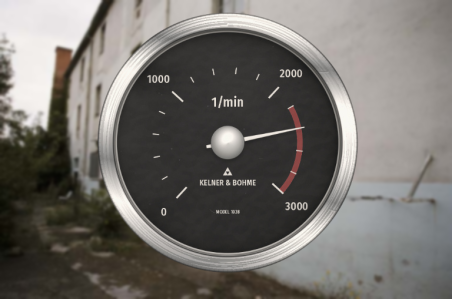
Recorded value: 2400 rpm
